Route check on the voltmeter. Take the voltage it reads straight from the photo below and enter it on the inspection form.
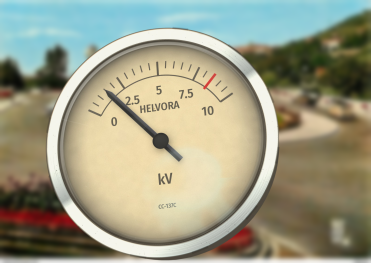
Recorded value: 1.5 kV
